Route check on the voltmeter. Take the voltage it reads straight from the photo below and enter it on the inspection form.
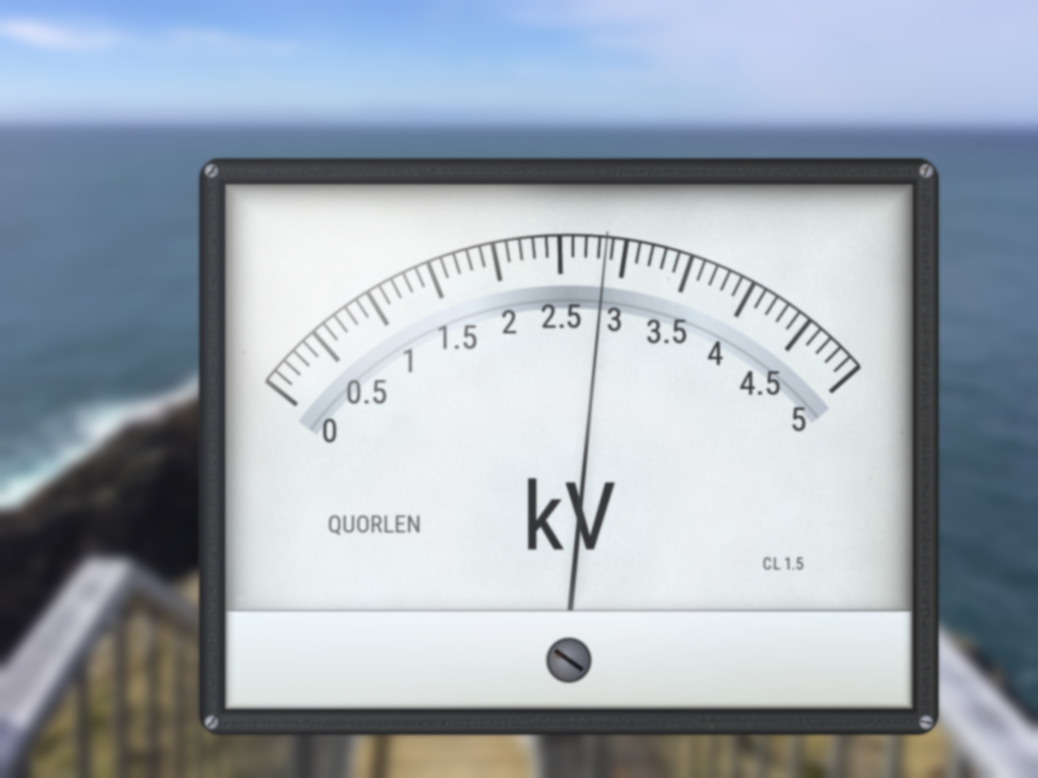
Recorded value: 2.85 kV
